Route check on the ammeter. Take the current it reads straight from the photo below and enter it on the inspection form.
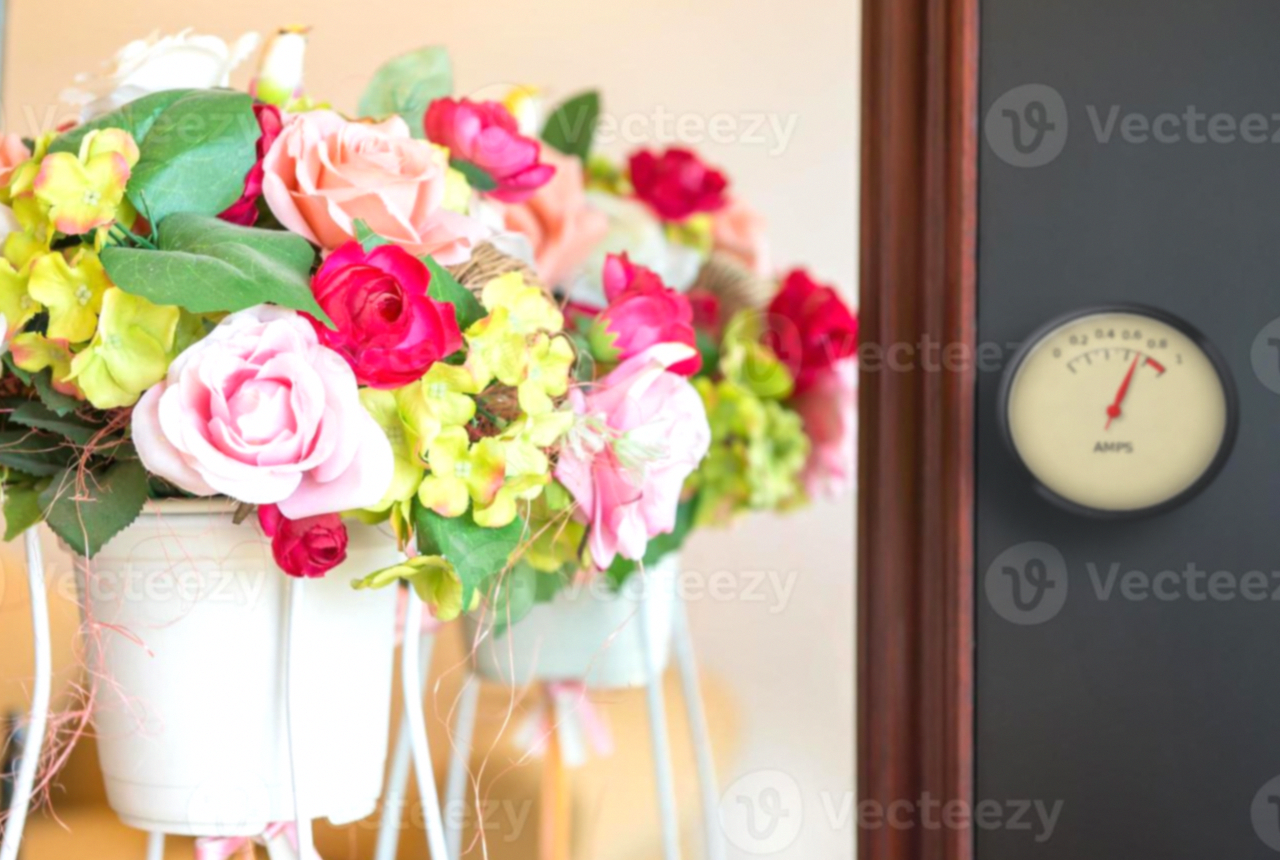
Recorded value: 0.7 A
